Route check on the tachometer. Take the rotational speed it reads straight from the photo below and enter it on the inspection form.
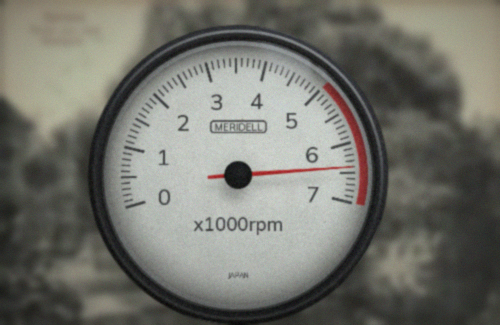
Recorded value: 6400 rpm
